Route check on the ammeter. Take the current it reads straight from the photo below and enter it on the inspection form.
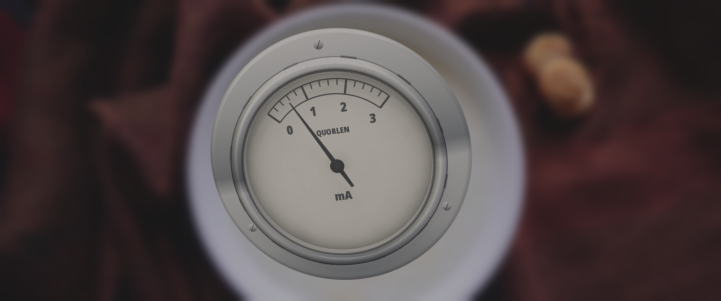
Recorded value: 0.6 mA
